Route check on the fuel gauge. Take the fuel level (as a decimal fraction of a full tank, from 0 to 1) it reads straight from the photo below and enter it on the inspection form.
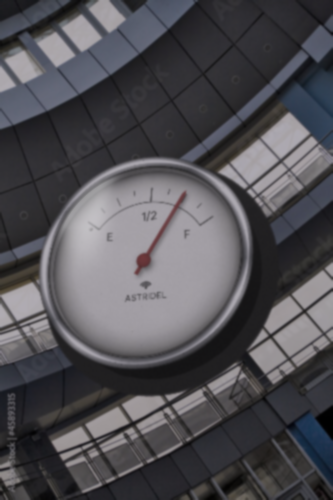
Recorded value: 0.75
